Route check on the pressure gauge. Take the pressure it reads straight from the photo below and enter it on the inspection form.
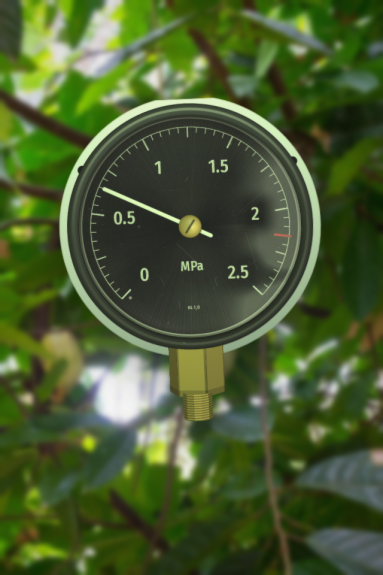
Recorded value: 0.65 MPa
